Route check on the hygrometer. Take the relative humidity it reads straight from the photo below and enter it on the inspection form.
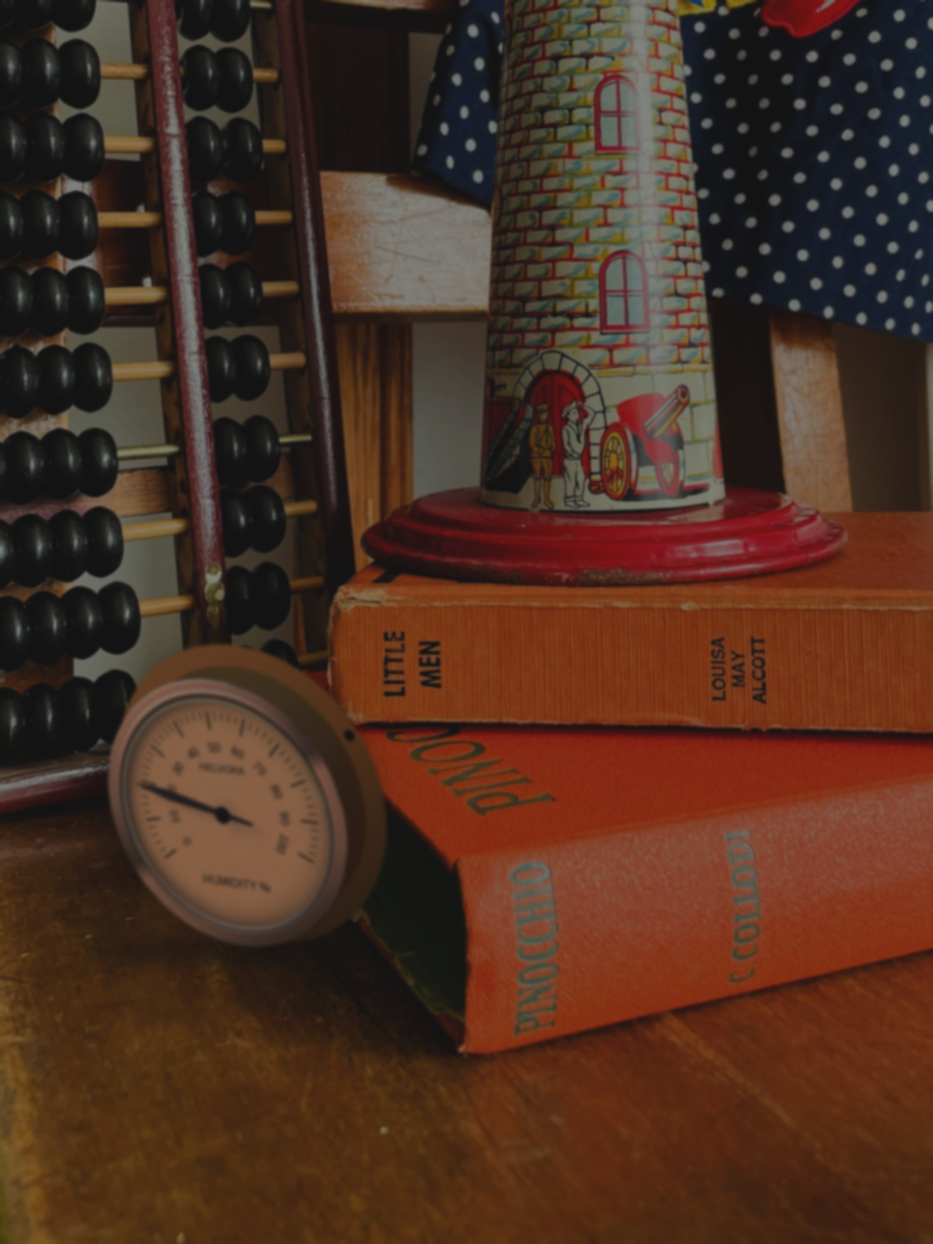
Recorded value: 20 %
